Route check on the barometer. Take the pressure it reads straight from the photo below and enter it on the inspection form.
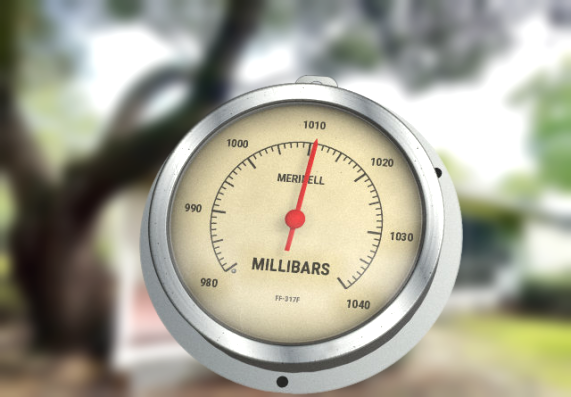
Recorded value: 1011 mbar
